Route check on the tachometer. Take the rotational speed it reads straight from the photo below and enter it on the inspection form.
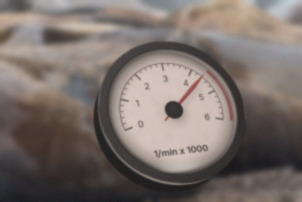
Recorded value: 4400 rpm
